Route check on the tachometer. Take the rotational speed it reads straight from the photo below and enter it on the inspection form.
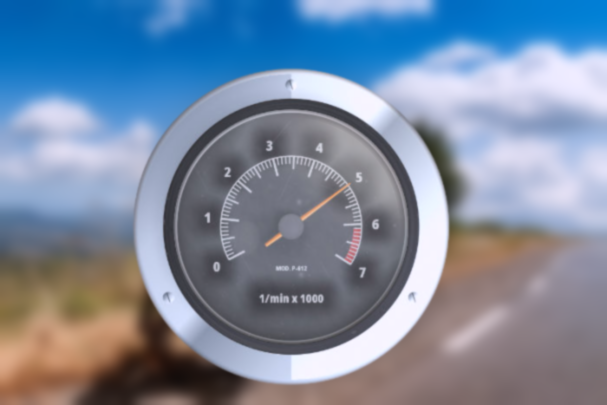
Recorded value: 5000 rpm
